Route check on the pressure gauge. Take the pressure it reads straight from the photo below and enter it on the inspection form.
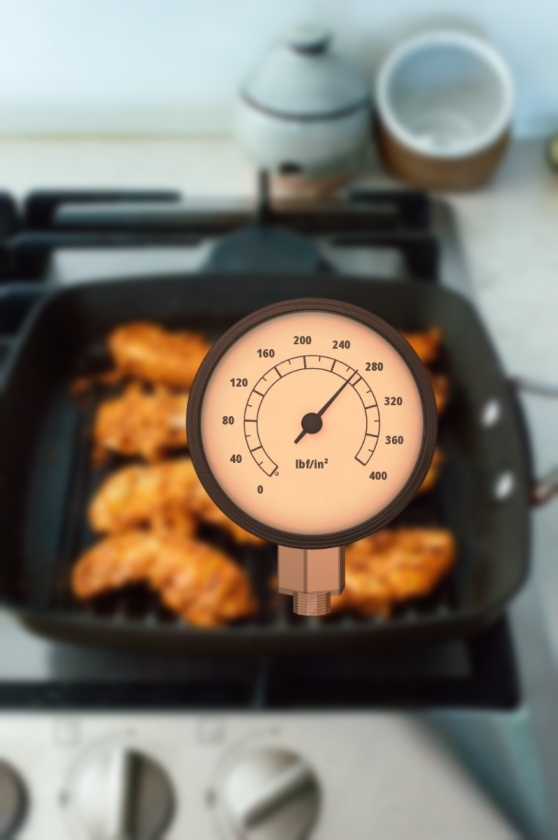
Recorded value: 270 psi
